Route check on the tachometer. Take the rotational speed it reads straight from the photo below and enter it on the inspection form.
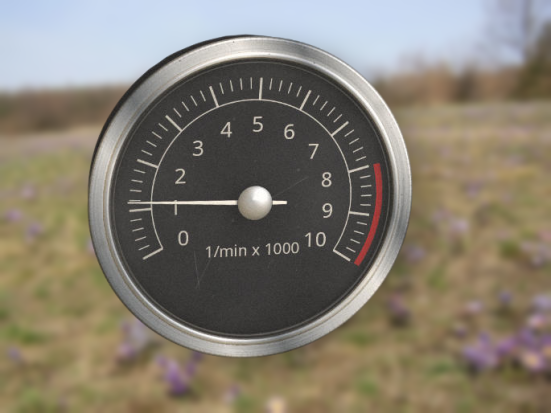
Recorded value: 1200 rpm
